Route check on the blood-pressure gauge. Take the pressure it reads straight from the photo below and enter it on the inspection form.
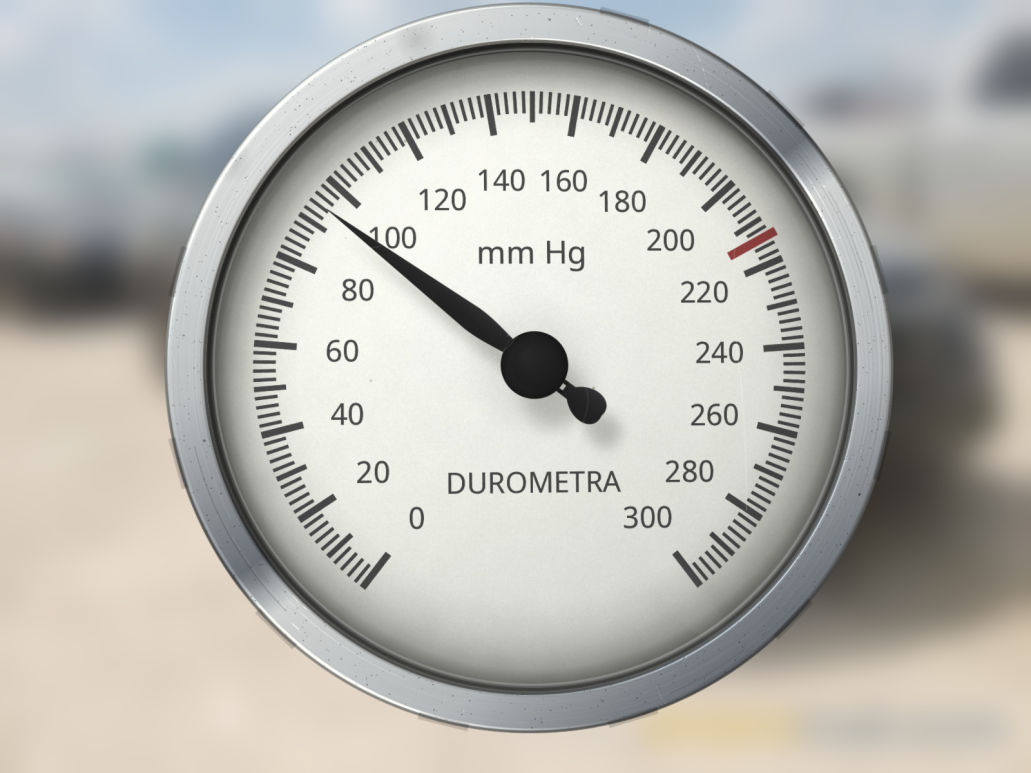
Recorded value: 94 mmHg
